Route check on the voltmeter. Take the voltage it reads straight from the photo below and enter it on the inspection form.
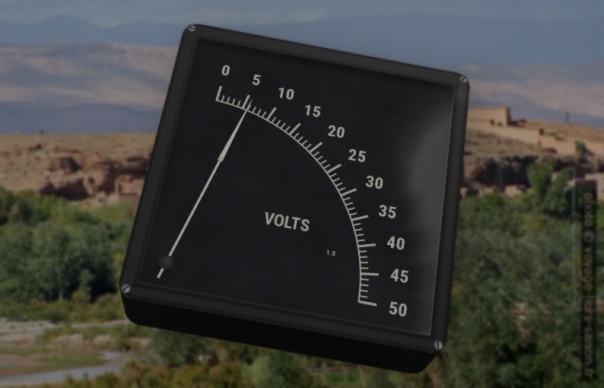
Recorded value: 6 V
